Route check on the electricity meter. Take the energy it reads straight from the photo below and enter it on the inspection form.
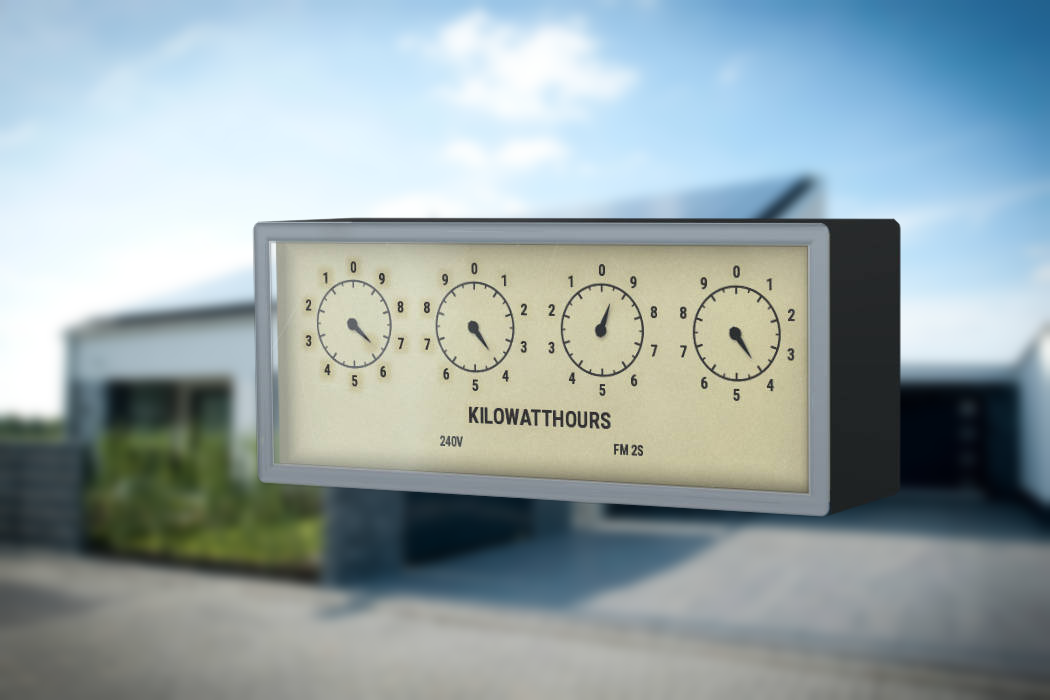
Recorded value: 6394 kWh
